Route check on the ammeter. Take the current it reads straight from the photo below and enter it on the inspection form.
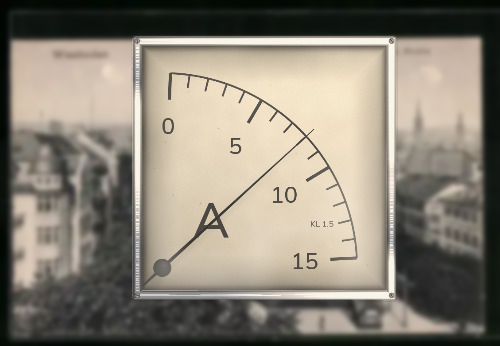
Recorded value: 8 A
